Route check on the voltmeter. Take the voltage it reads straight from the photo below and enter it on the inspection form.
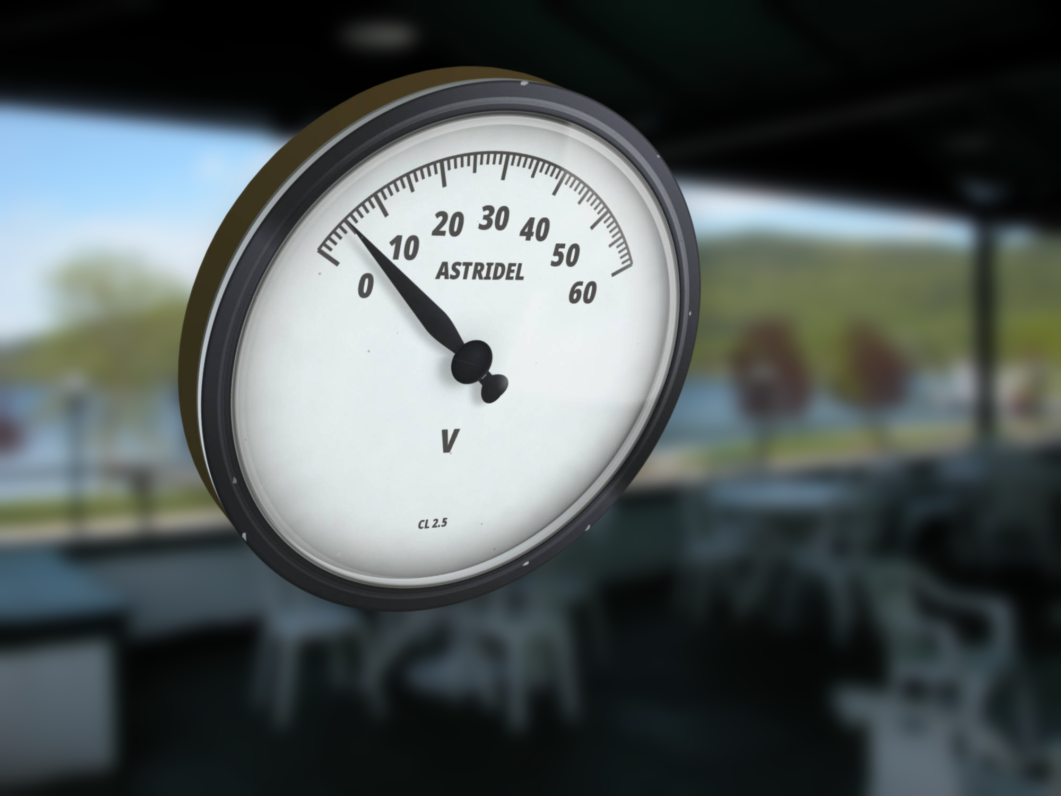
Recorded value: 5 V
